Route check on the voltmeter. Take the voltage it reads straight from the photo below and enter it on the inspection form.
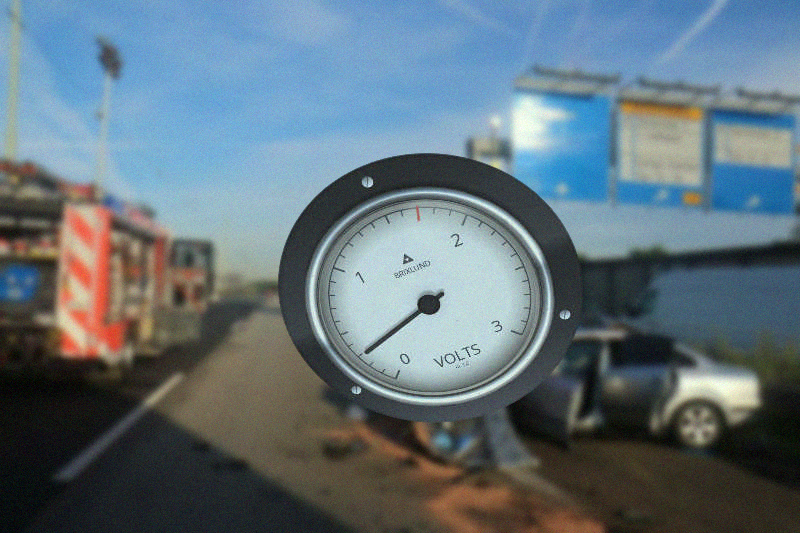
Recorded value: 0.3 V
